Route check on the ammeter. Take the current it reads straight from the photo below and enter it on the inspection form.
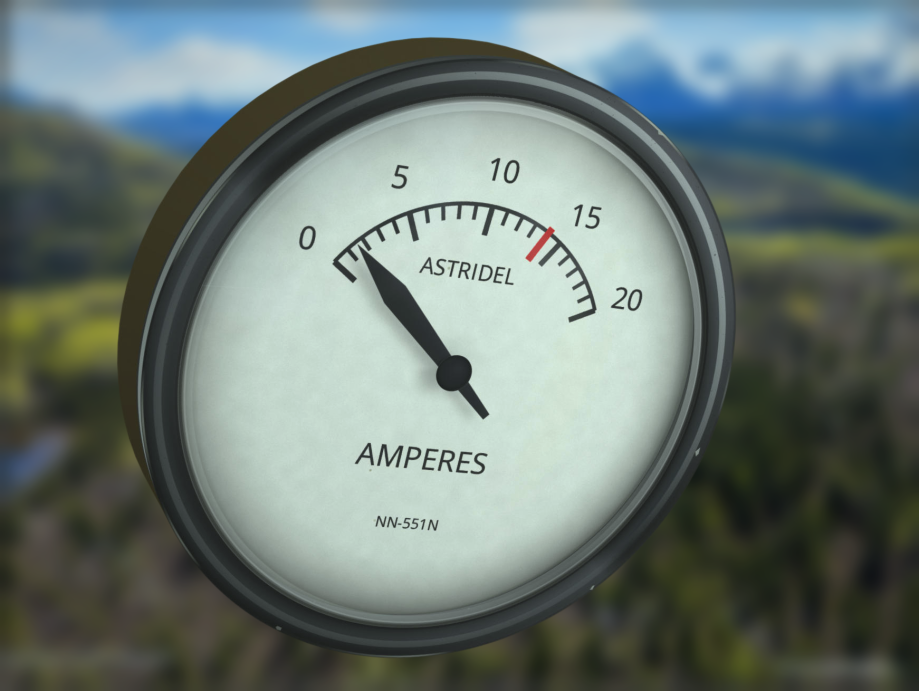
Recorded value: 1.5 A
